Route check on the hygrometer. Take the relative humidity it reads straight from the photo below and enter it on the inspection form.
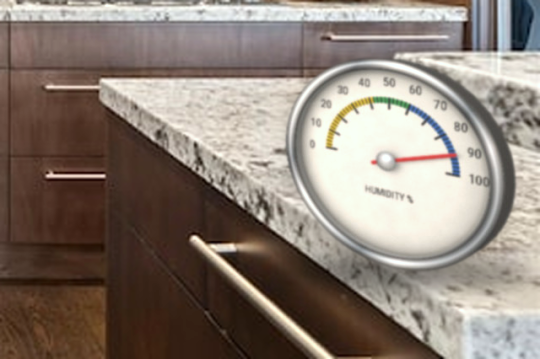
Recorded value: 90 %
